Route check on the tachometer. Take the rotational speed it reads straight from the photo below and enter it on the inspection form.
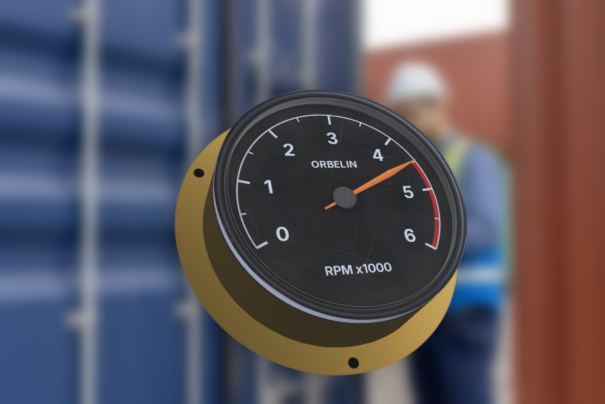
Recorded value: 4500 rpm
